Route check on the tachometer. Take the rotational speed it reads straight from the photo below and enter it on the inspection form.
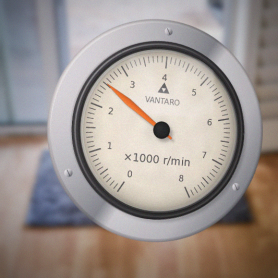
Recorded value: 2500 rpm
